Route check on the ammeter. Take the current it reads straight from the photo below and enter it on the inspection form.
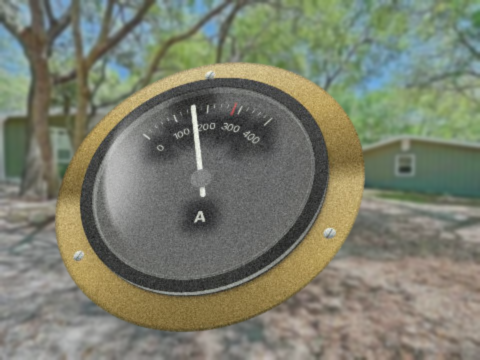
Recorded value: 160 A
